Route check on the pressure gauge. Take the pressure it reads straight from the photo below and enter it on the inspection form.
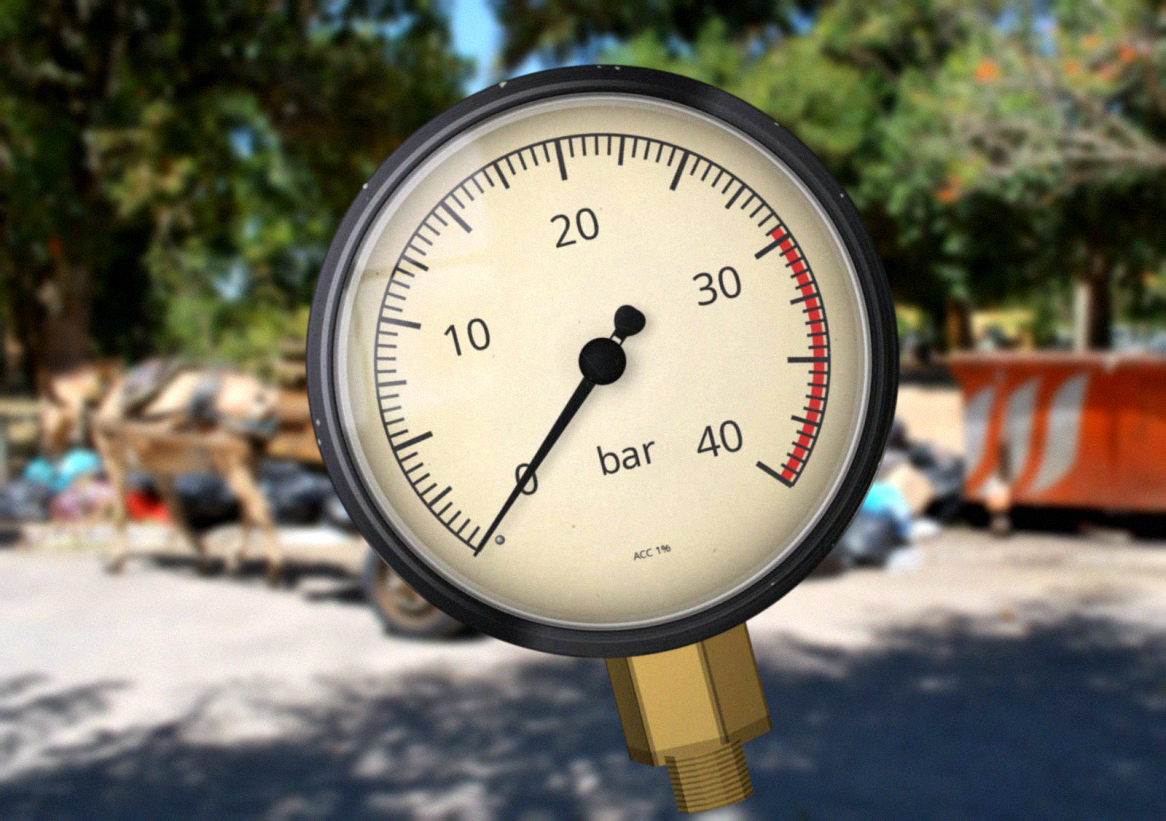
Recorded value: 0 bar
